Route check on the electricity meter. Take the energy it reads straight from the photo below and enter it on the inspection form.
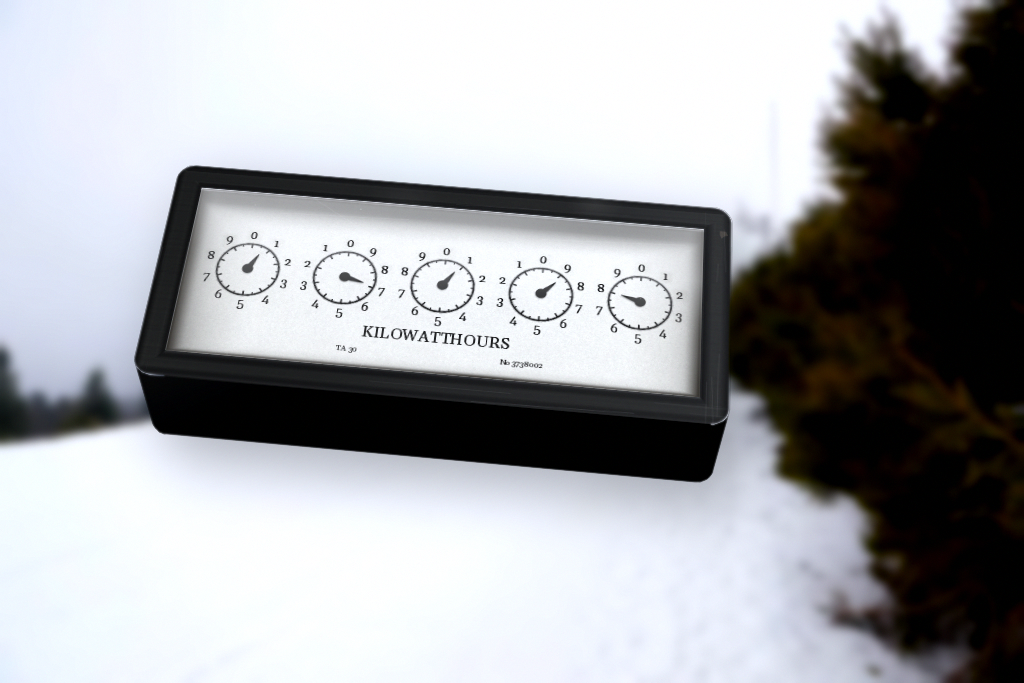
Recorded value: 7088 kWh
